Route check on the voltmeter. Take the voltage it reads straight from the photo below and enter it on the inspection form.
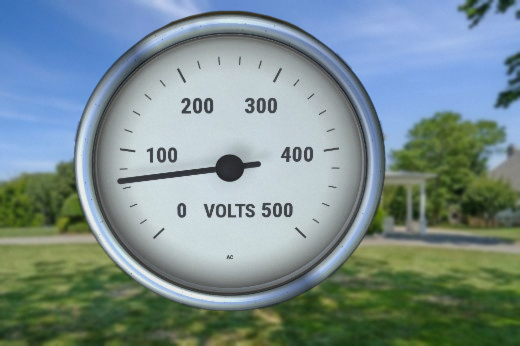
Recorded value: 70 V
